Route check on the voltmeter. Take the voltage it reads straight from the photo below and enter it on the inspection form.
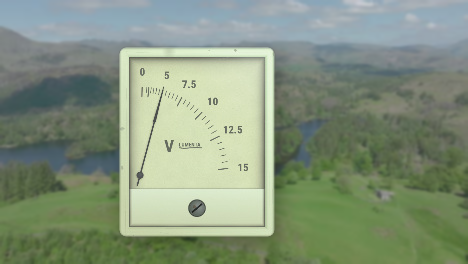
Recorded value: 5 V
